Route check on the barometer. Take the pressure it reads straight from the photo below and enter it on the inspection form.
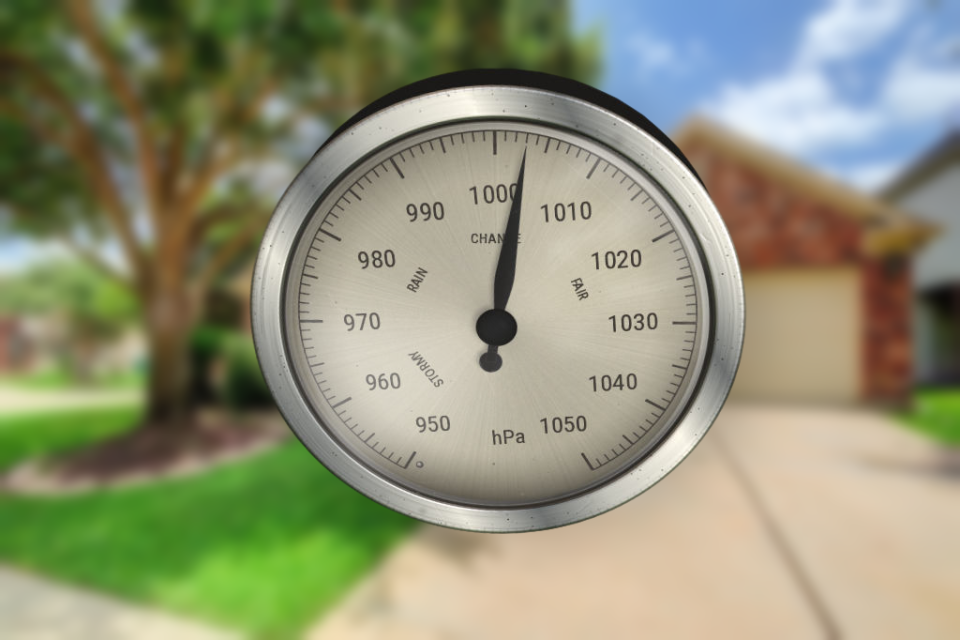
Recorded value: 1003 hPa
